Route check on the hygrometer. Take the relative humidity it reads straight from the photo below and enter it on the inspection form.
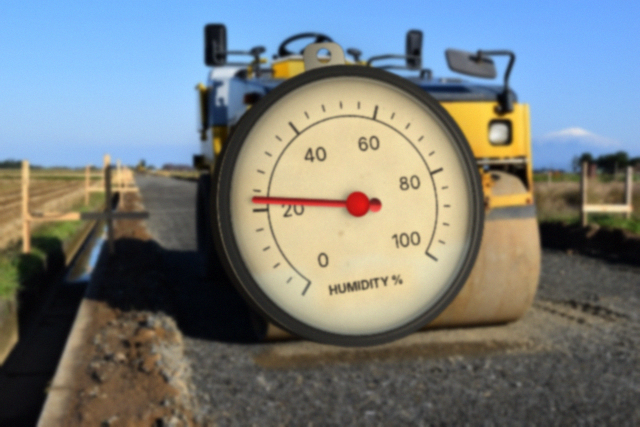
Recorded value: 22 %
